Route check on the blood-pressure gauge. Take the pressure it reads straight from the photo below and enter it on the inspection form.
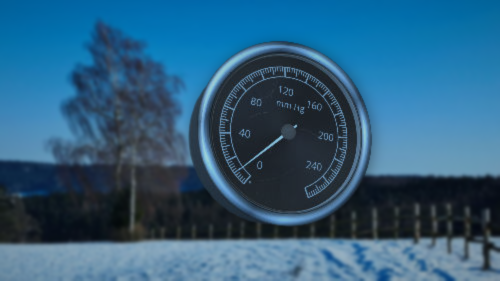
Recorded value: 10 mmHg
